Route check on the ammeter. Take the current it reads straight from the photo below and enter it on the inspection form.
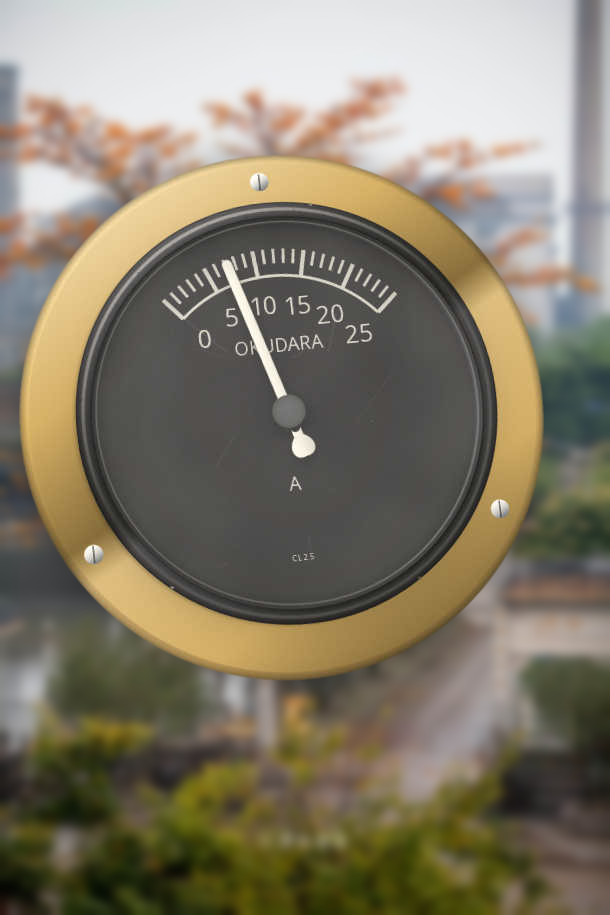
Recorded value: 7 A
